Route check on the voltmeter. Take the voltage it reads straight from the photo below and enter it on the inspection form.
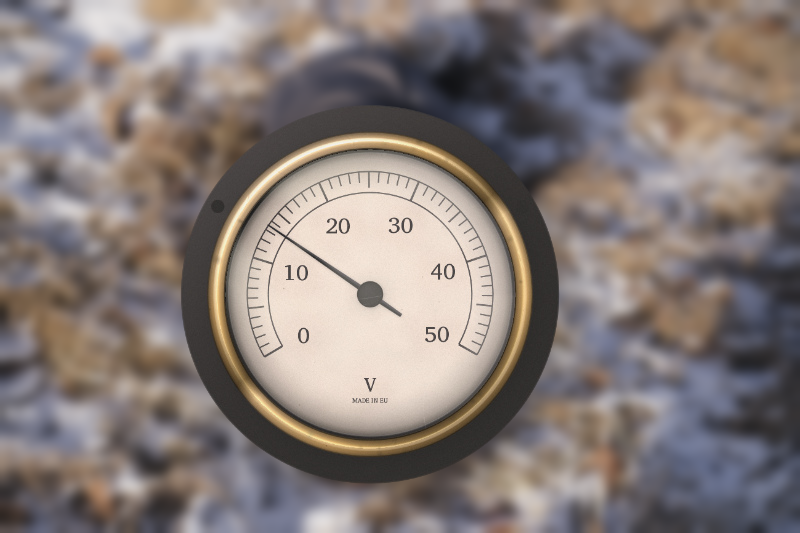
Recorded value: 13.5 V
